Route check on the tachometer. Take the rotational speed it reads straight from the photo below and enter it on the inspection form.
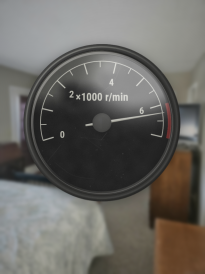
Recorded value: 6250 rpm
